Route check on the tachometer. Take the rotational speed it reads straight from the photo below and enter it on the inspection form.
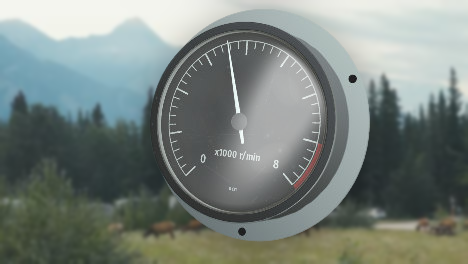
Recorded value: 3600 rpm
